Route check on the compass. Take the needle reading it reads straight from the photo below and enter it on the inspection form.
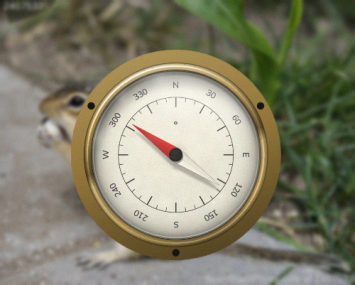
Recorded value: 305 °
